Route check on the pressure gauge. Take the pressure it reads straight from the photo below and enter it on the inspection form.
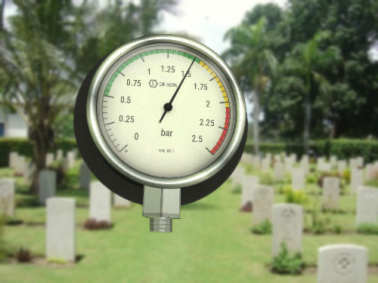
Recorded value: 1.5 bar
